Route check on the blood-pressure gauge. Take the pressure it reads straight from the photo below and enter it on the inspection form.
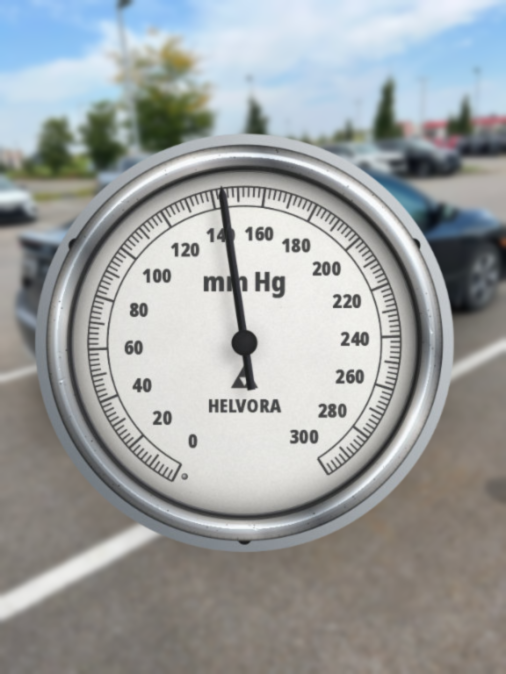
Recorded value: 144 mmHg
